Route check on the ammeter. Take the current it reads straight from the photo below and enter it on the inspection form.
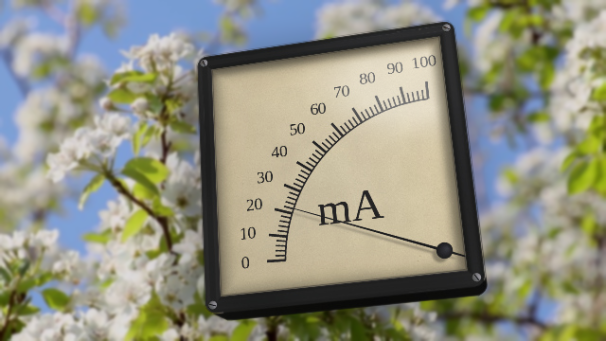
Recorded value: 22 mA
